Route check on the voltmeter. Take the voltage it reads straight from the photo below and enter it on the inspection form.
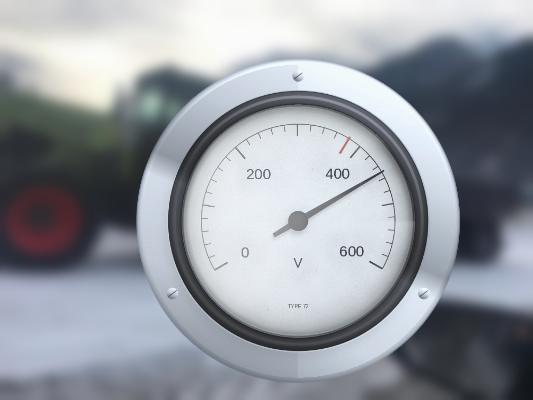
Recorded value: 450 V
